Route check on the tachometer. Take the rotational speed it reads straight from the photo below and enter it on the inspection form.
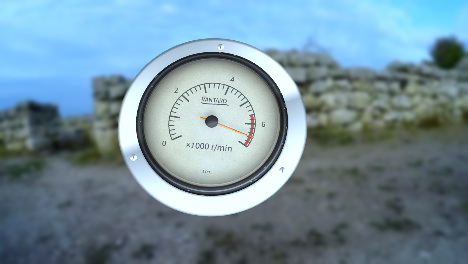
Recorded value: 6600 rpm
